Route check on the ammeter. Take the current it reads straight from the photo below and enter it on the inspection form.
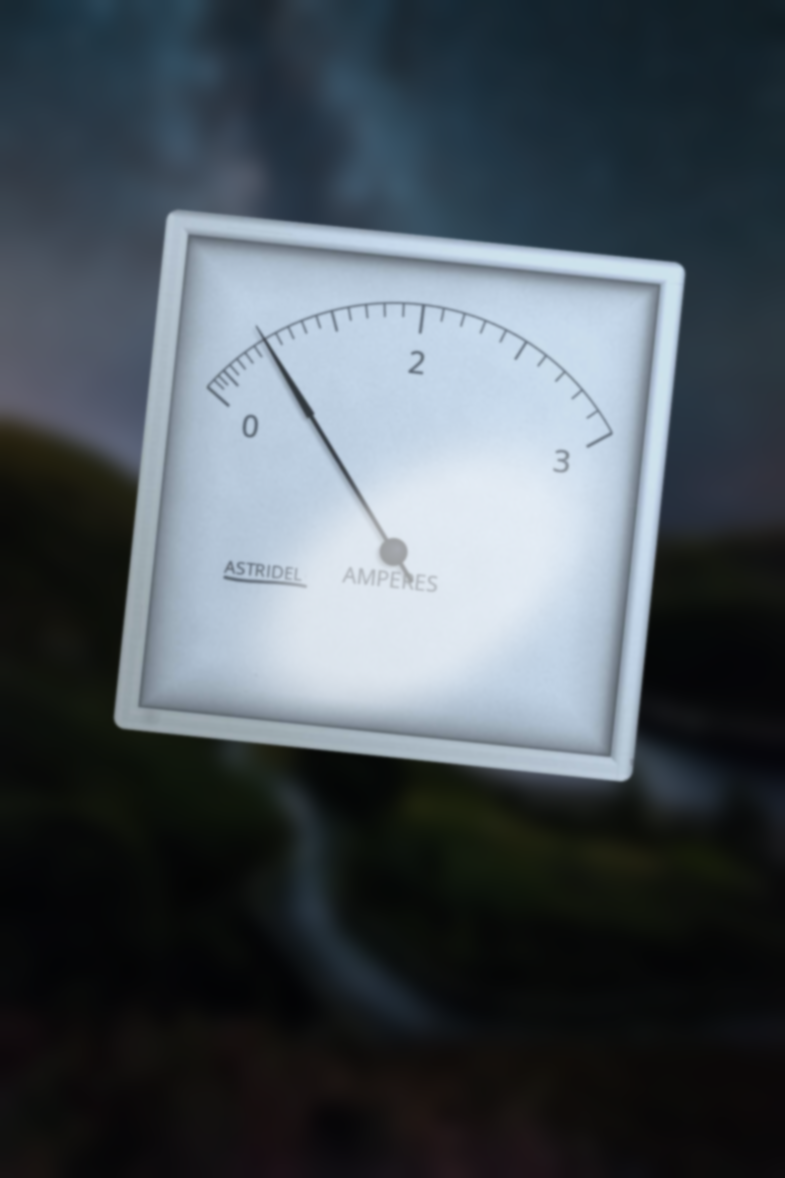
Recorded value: 1 A
